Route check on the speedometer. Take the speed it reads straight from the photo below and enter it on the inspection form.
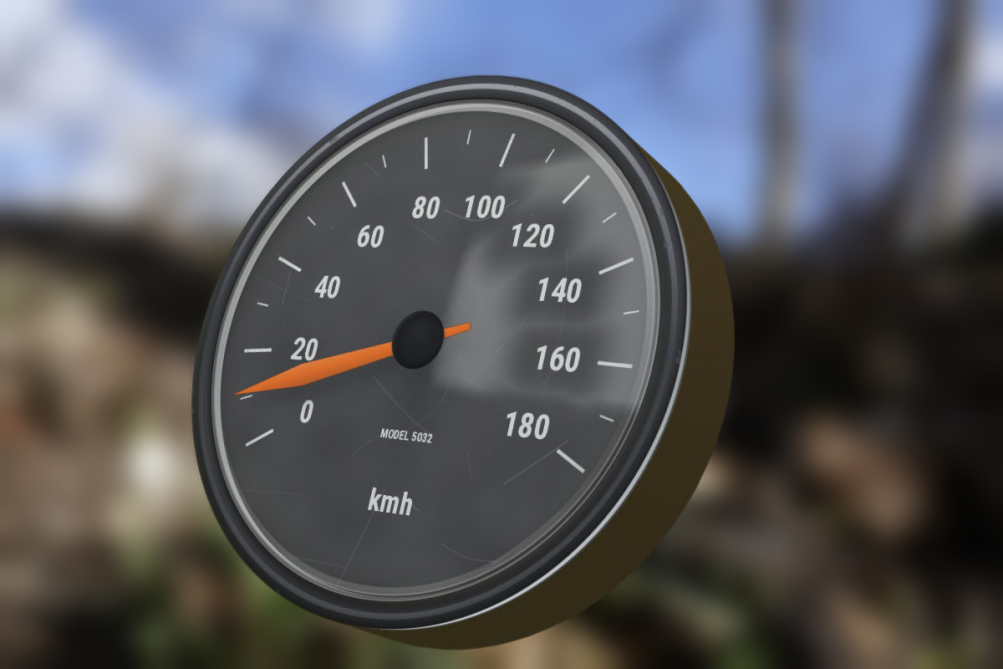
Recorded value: 10 km/h
